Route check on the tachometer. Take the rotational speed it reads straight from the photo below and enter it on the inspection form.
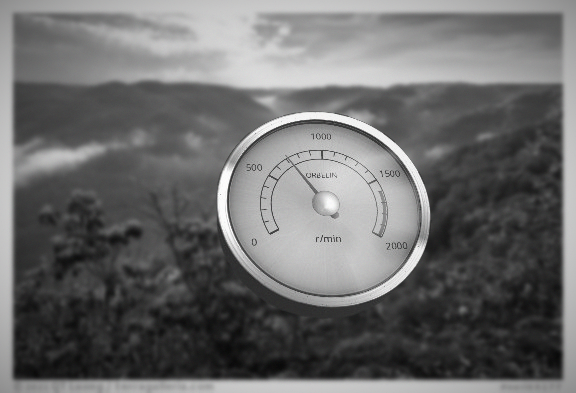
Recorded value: 700 rpm
